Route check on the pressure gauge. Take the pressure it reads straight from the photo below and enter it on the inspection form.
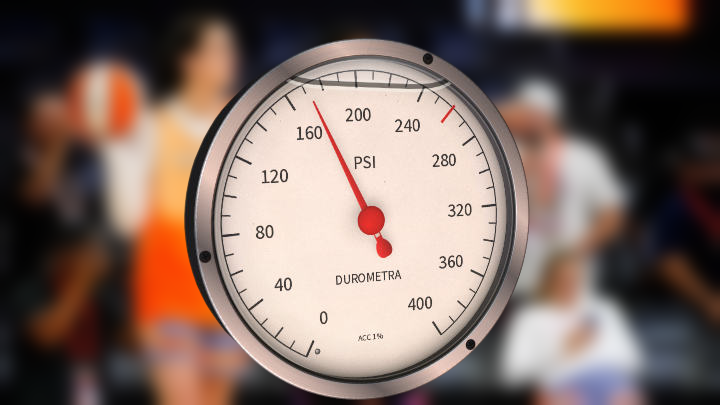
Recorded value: 170 psi
